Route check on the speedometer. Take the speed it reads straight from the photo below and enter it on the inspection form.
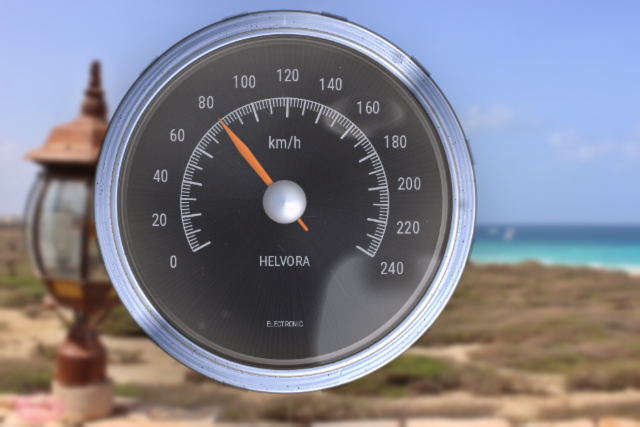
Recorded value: 80 km/h
